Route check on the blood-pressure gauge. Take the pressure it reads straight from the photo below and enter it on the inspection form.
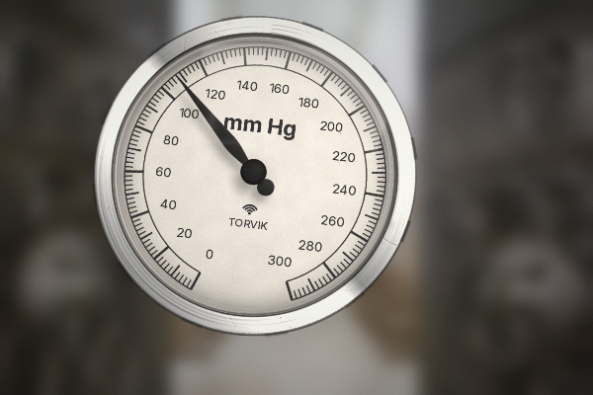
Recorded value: 108 mmHg
